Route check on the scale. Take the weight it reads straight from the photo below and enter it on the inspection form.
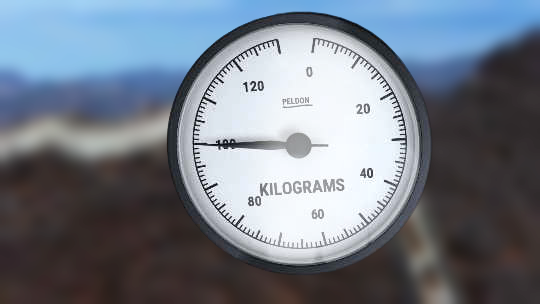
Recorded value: 100 kg
